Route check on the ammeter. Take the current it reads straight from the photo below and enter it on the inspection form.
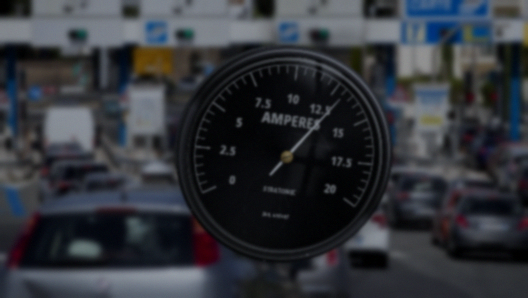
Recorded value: 13 A
